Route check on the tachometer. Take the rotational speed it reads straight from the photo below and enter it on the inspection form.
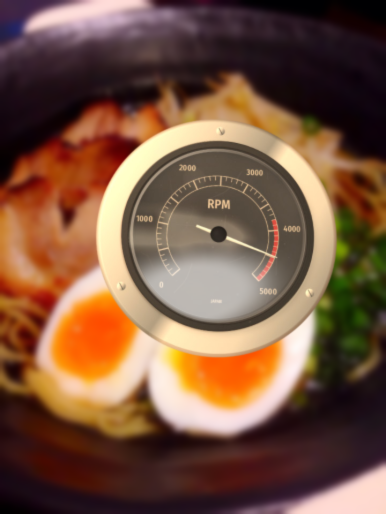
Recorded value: 4500 rpm
